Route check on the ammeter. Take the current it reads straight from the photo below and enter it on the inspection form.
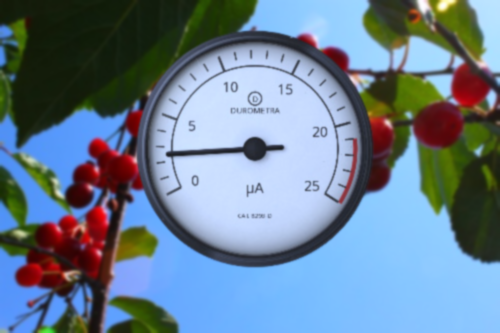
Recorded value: 2.5 µA
